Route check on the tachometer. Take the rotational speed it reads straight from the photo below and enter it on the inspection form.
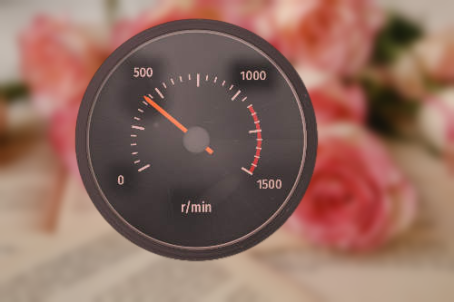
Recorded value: 425 rpm
